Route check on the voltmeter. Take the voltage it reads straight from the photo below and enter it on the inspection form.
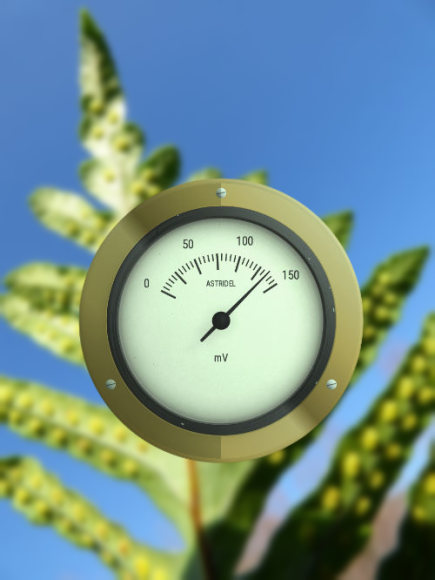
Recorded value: 135 mV
